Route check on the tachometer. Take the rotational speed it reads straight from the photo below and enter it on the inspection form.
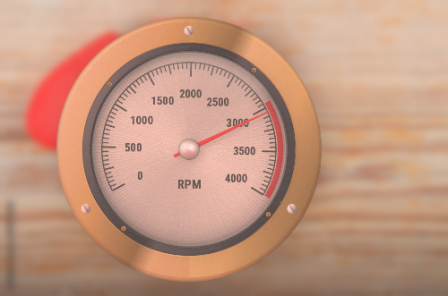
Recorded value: 3050 rpm
